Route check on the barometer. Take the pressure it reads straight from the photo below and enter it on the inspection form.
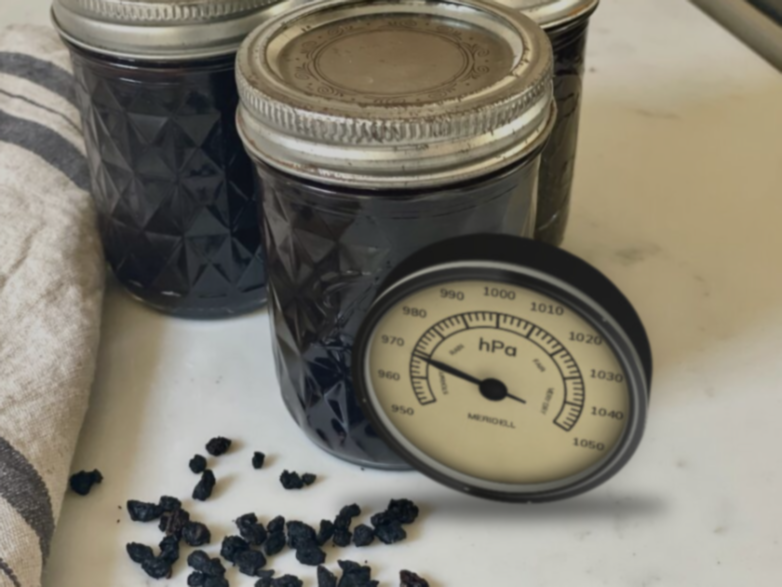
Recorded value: 970 hPa
